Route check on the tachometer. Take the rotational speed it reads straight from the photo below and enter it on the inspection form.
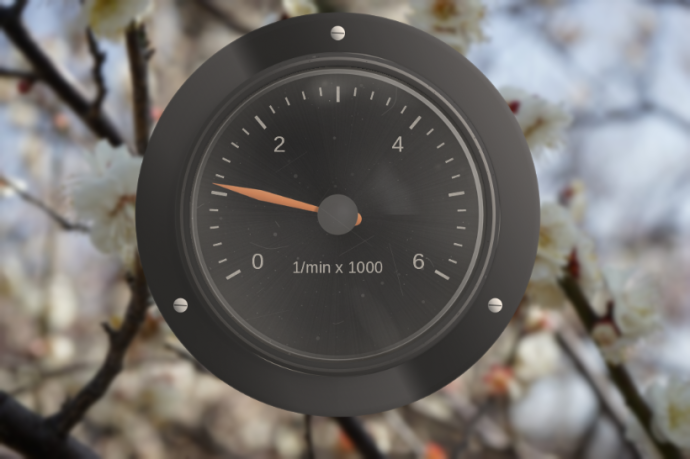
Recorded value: 1100 rpm
